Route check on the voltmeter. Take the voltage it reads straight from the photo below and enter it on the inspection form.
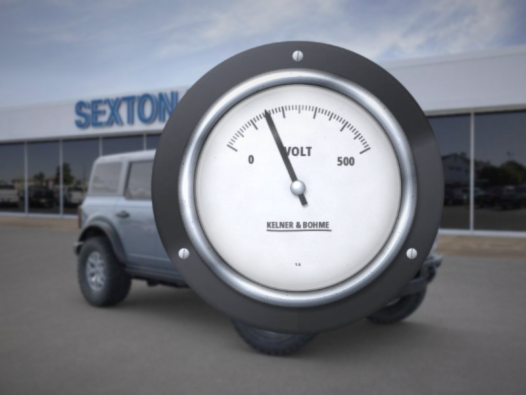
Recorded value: 150 V
